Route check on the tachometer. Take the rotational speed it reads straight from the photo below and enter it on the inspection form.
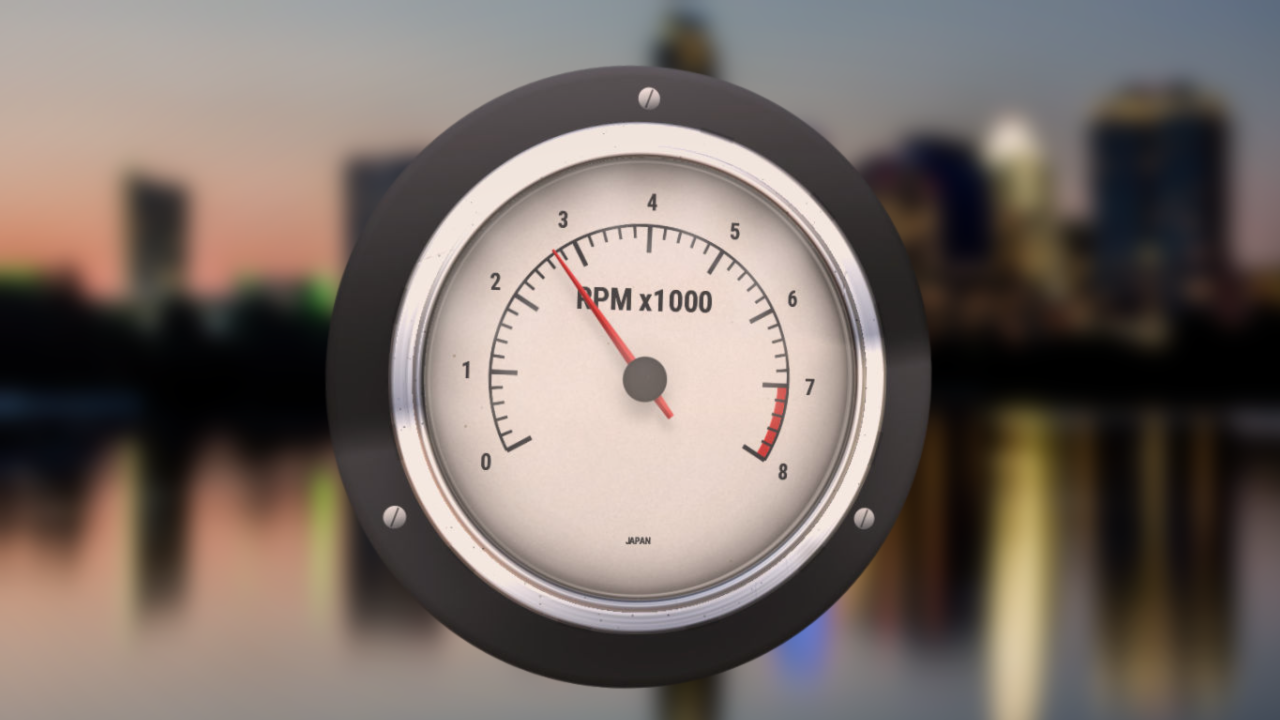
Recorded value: 2700 rpm
